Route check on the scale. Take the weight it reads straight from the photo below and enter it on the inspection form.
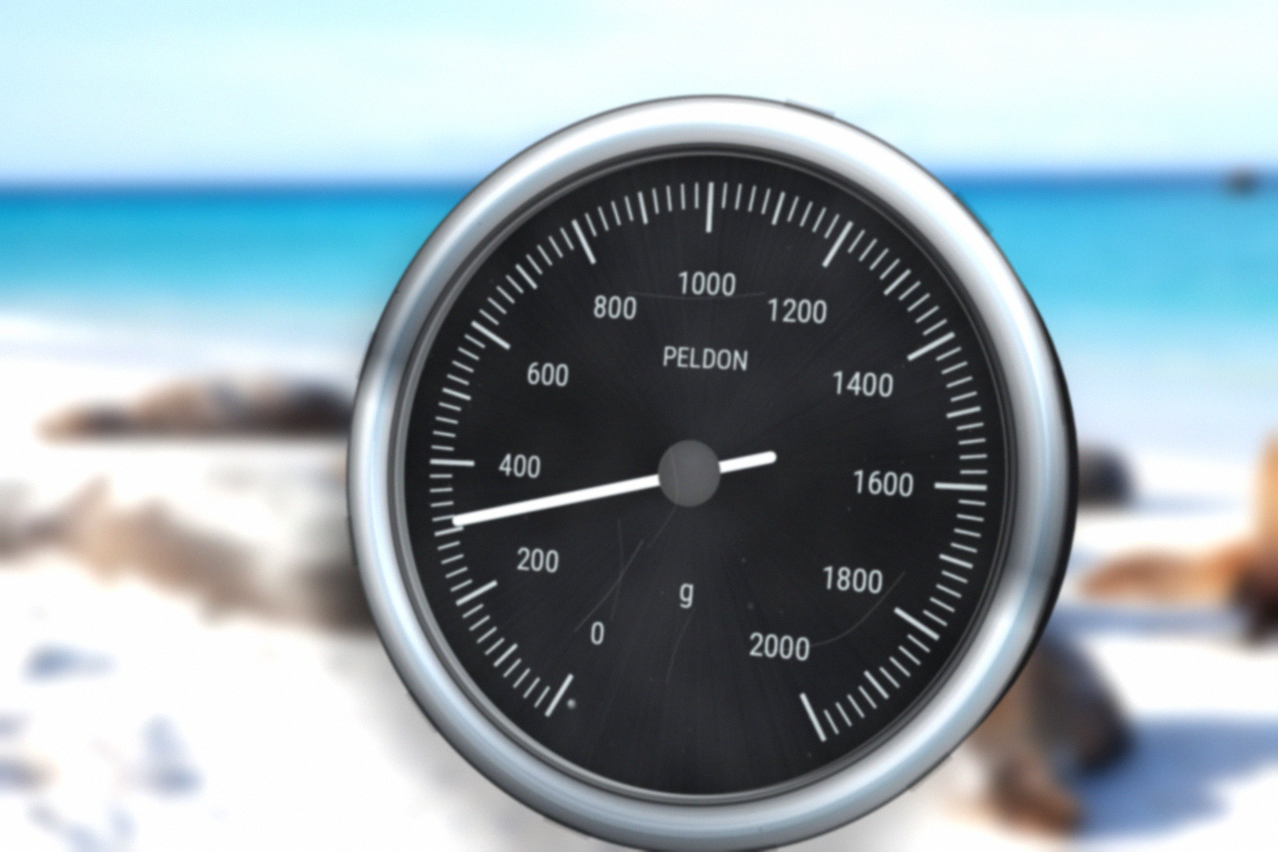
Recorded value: 310 g
